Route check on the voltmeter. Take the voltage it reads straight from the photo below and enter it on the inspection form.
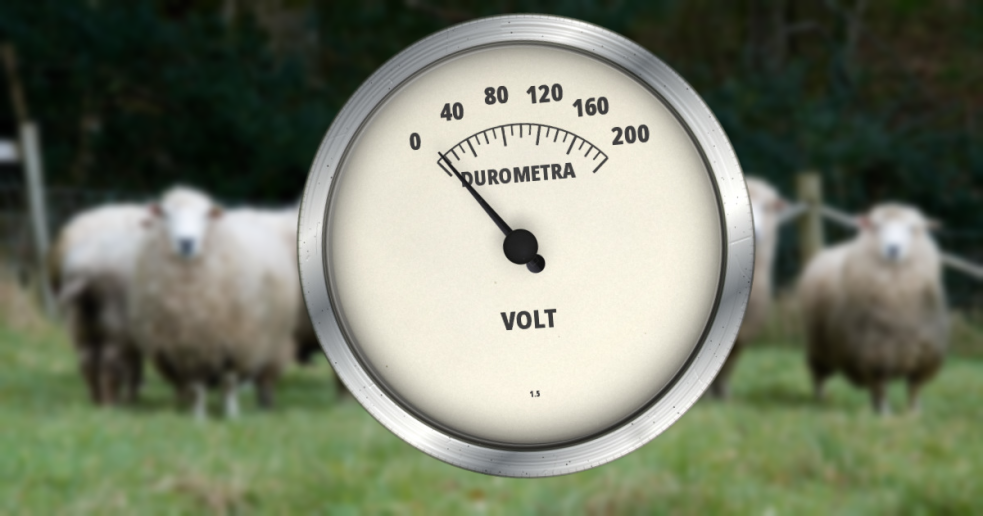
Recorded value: 10 V
